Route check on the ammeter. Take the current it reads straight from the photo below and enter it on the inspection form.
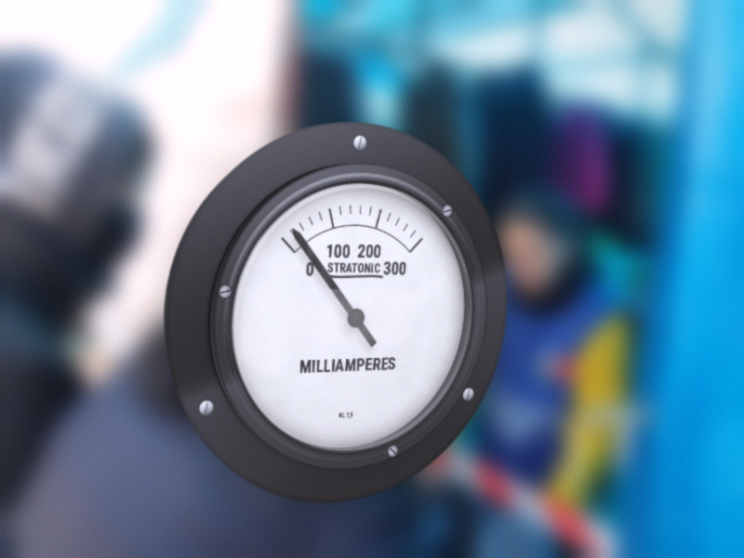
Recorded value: 20 mA
